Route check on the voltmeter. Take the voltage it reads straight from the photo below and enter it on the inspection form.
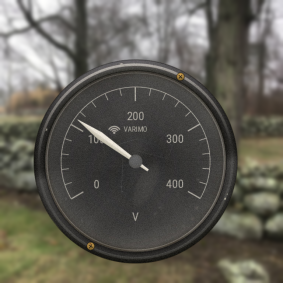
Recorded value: 110 V
